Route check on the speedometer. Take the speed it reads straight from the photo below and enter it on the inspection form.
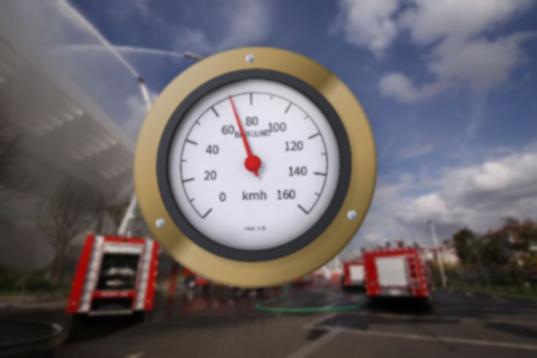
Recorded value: 70 km/h
